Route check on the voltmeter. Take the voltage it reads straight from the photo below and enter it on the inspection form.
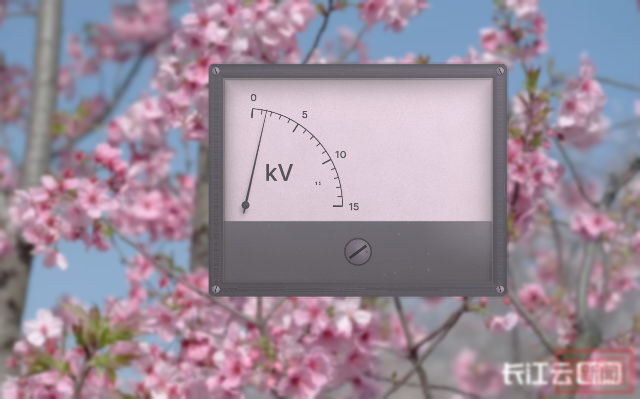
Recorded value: 1.5 kV
